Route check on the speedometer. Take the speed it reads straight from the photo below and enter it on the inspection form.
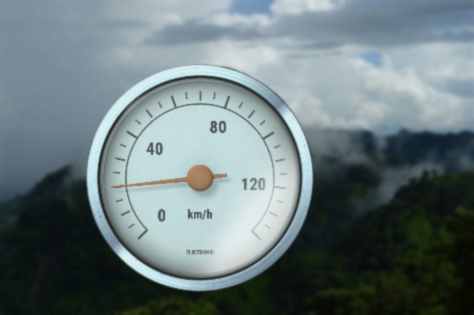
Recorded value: 20 km/h
